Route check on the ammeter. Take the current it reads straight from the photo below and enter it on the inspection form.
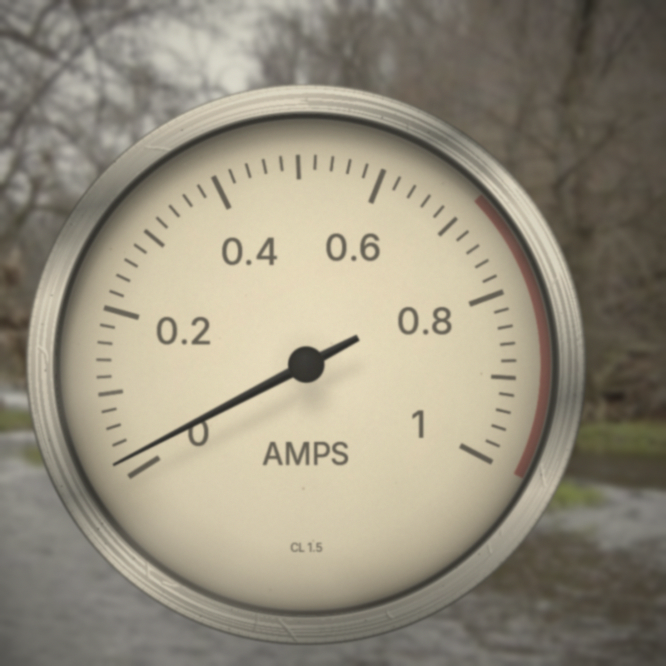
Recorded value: 0.02 A
